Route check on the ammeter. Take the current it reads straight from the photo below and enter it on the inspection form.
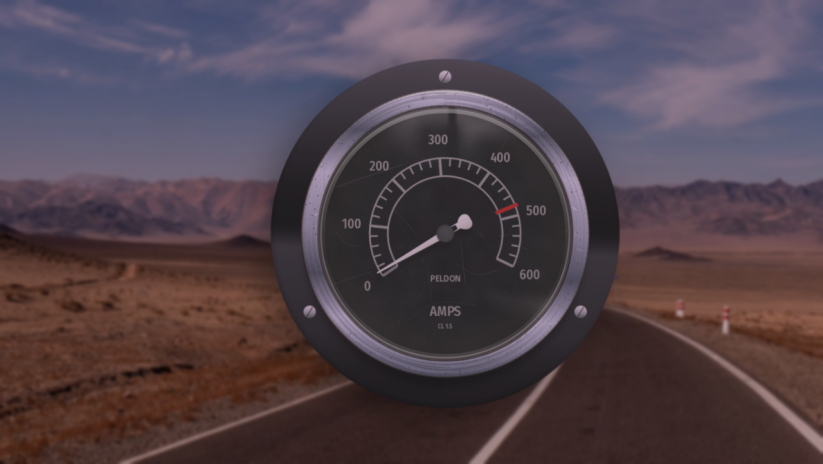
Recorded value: 10 A
